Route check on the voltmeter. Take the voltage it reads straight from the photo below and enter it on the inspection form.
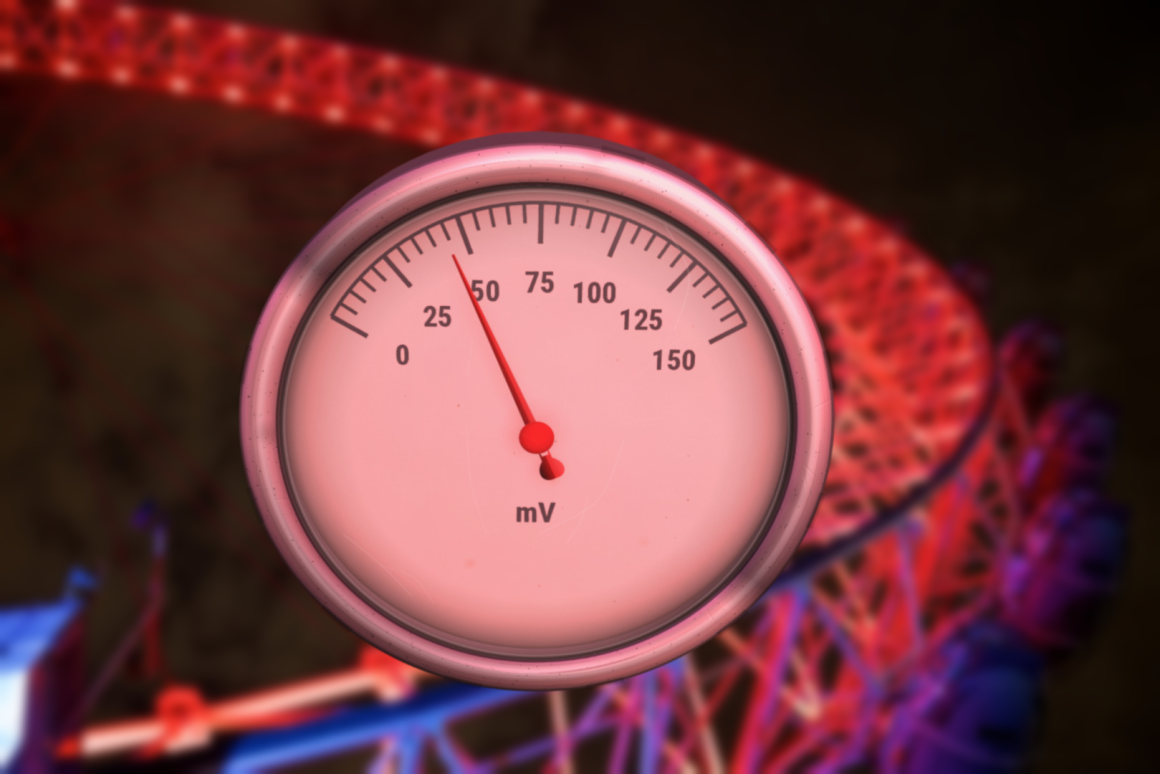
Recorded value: 45 mV
